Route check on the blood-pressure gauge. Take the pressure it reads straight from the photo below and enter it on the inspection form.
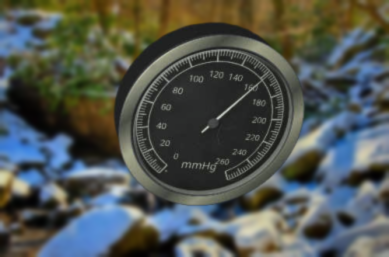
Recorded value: 160 mmHg
